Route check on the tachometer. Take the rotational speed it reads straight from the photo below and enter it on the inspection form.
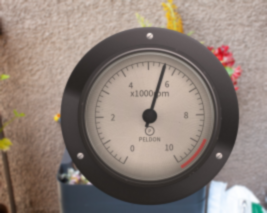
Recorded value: 5600 rpm
